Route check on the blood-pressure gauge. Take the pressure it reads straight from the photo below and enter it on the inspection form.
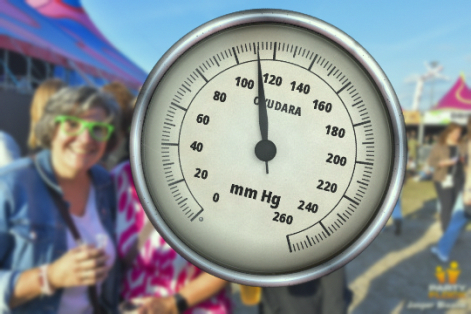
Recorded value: 112 mmHg
